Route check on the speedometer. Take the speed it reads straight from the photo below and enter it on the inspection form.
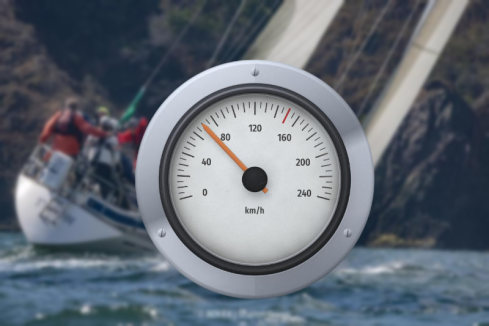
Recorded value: 70 km/h
